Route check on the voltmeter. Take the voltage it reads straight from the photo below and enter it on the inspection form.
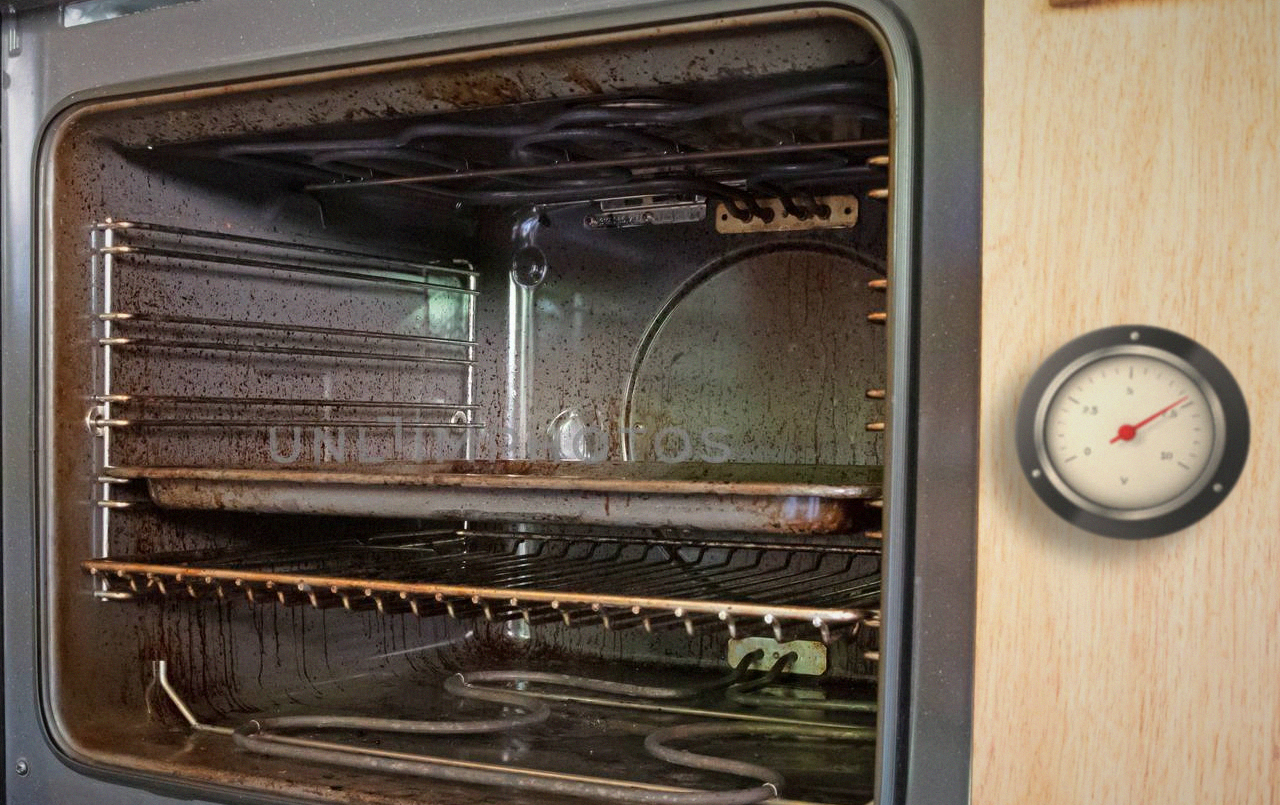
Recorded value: 7.25 V
